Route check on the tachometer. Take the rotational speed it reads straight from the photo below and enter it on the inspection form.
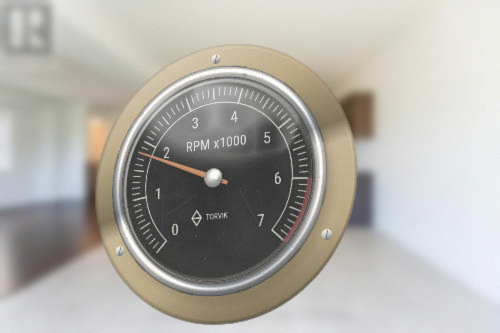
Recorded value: 1800 rpm
